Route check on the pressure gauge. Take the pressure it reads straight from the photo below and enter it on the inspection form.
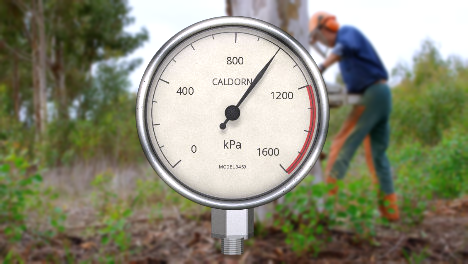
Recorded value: 1000 kPa
